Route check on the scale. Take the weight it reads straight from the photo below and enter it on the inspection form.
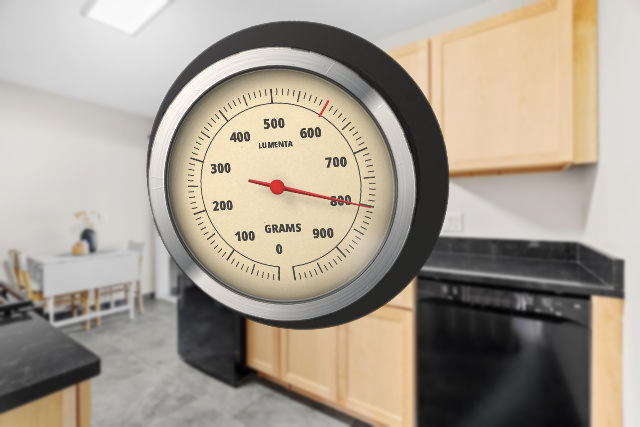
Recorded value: 800 g
